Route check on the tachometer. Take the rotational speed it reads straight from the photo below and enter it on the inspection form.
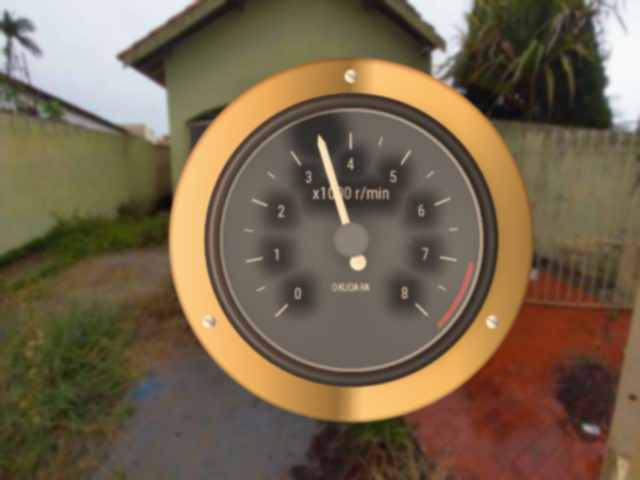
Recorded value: 3500 rpm
